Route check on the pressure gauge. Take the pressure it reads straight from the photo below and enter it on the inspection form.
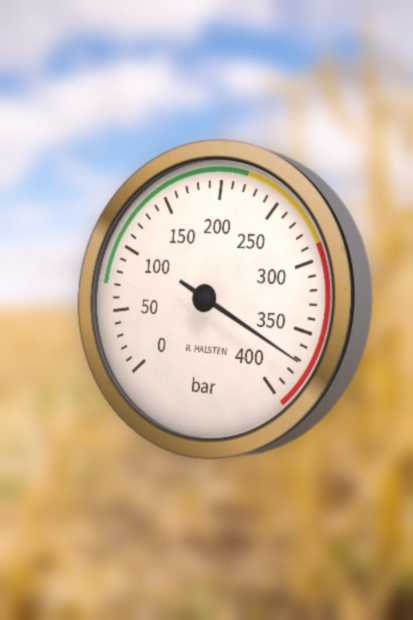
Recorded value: 370 bar
